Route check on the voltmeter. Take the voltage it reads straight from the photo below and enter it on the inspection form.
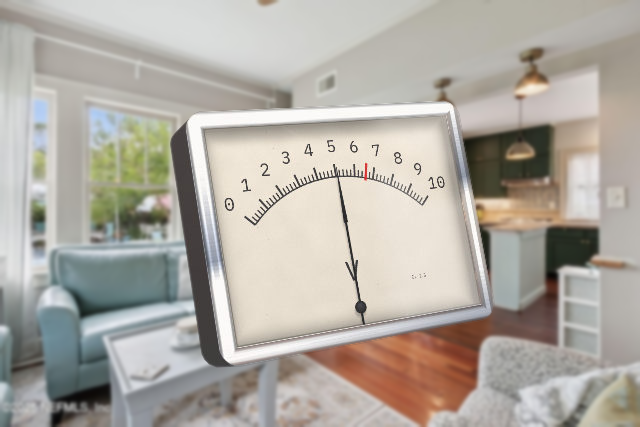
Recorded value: 5 V
